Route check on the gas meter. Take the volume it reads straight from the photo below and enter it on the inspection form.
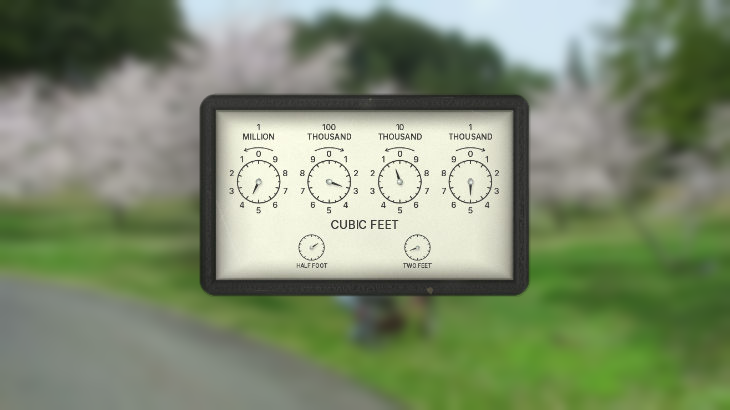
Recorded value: 430500 ft³
